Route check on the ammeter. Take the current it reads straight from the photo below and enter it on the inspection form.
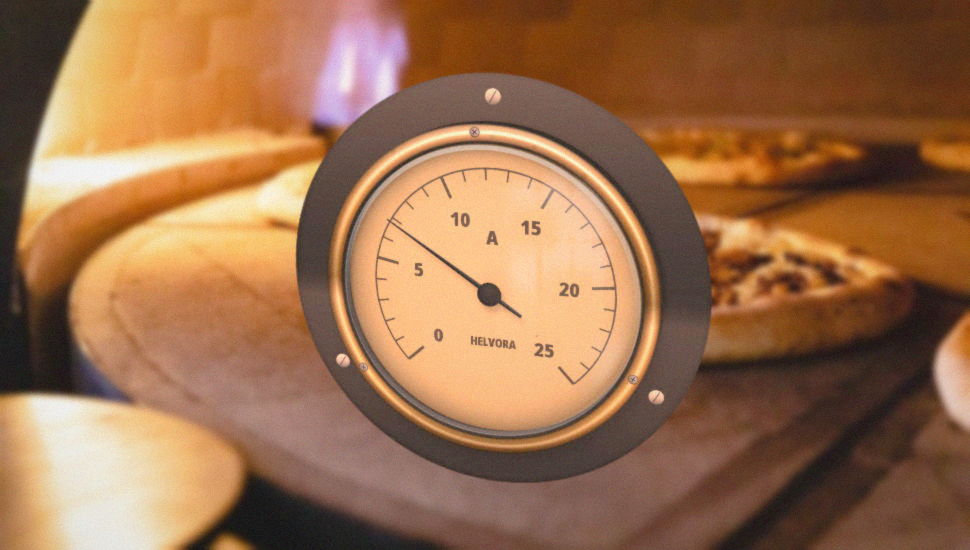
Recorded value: 7 A
